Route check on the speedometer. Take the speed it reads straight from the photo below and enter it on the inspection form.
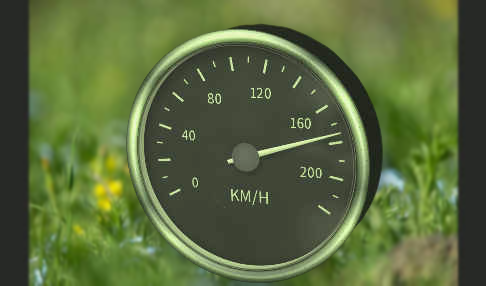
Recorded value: 175 km/h
